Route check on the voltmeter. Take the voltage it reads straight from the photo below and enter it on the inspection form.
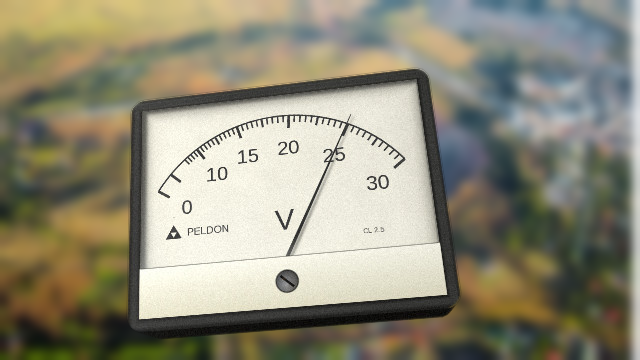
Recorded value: 25 V
